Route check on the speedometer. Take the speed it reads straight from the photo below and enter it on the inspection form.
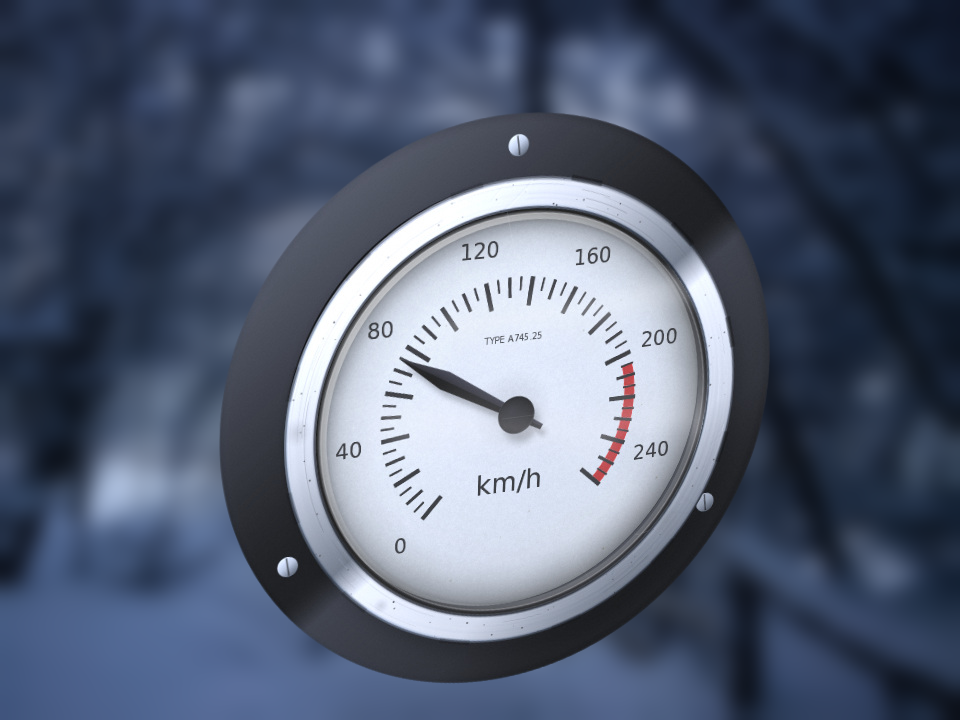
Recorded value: 75 km/h
